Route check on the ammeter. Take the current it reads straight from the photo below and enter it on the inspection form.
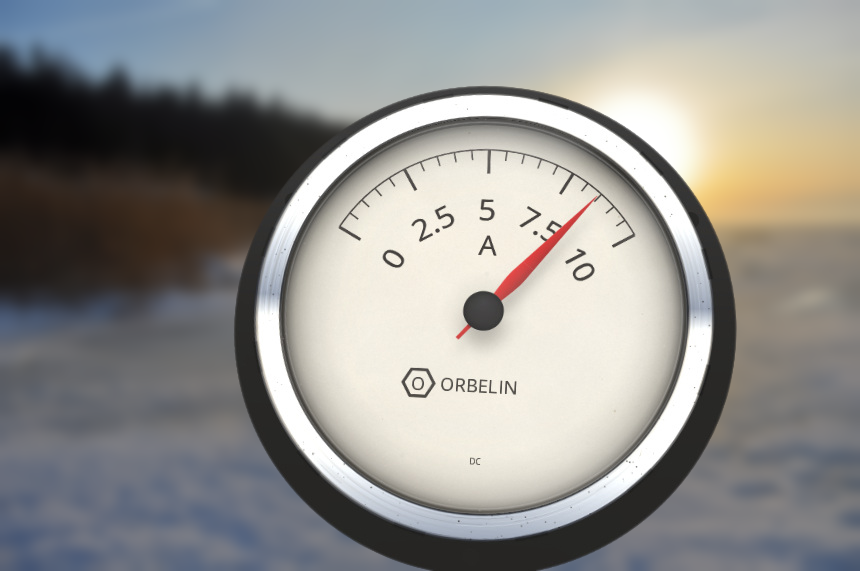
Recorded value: 8.5 A
